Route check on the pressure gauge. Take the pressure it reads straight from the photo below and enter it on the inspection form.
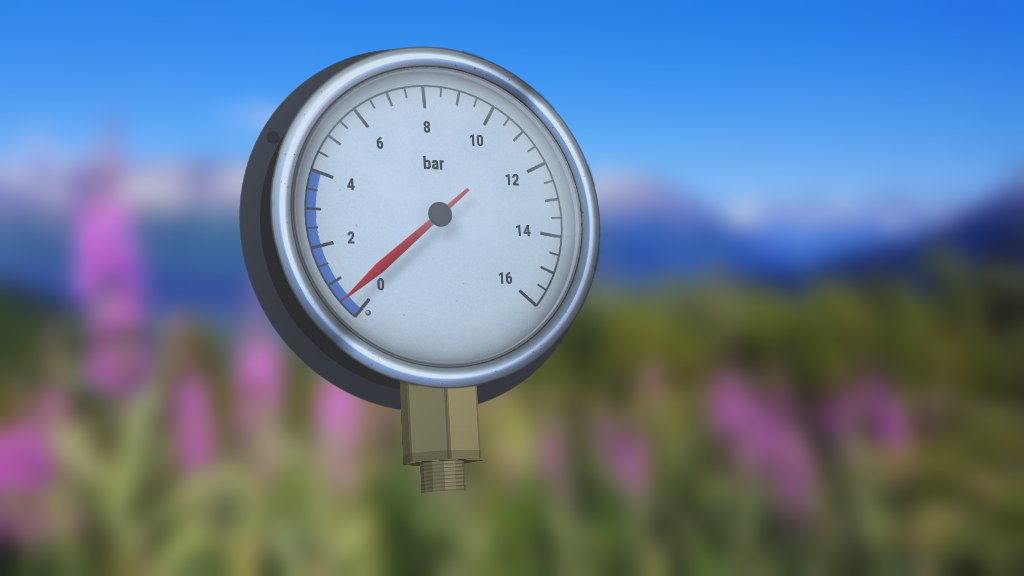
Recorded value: 0.5 bar
